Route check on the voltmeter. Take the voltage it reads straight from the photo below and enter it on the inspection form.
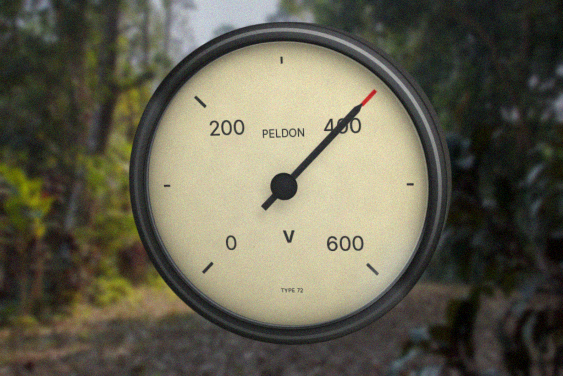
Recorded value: 400 V
